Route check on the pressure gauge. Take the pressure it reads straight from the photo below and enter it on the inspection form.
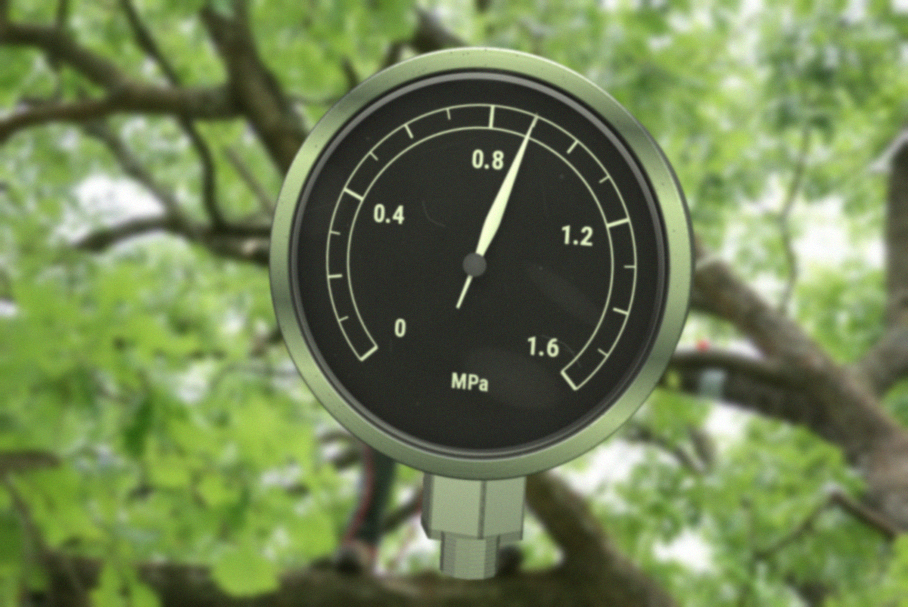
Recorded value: 0.9 MPa
